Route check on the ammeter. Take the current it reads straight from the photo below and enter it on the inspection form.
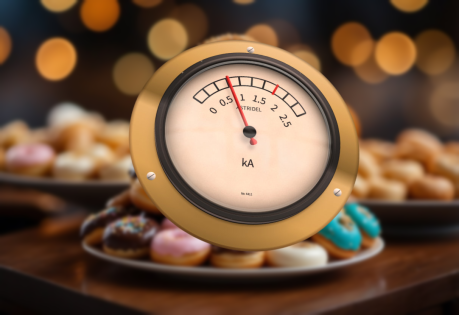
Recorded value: 0.75 kA
